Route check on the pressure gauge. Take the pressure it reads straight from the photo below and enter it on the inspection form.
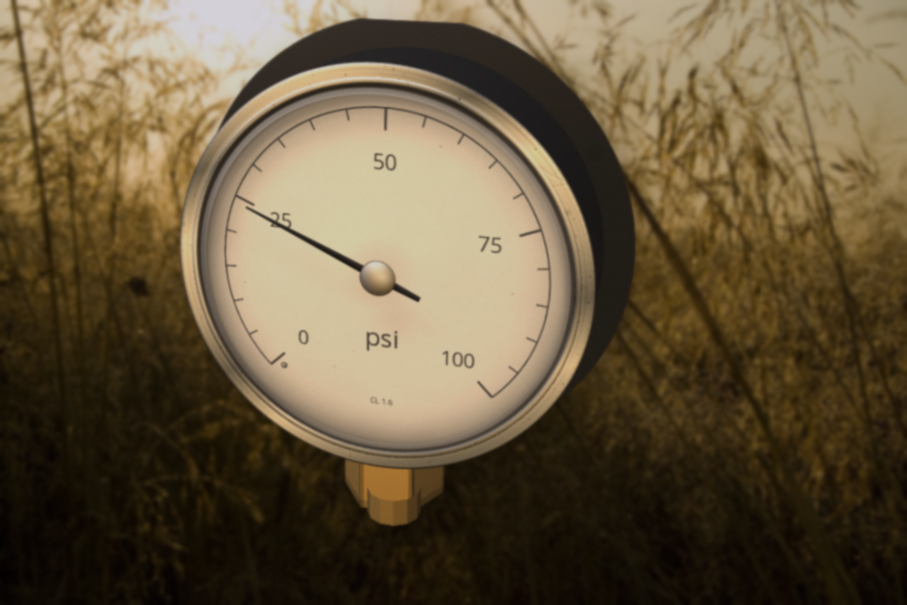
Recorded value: 25 psi
